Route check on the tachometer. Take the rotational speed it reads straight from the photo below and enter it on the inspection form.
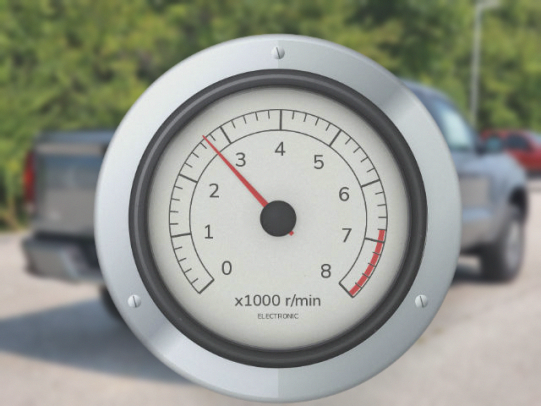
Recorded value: 2700 rpm
